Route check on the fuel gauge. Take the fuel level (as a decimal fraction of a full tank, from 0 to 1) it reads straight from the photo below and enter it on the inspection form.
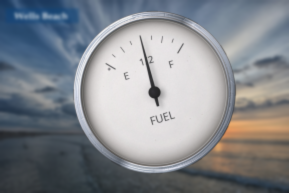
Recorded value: 0.5
